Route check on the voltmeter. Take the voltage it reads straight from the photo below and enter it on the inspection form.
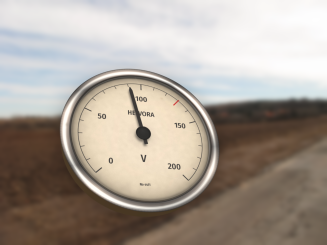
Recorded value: 90 V
